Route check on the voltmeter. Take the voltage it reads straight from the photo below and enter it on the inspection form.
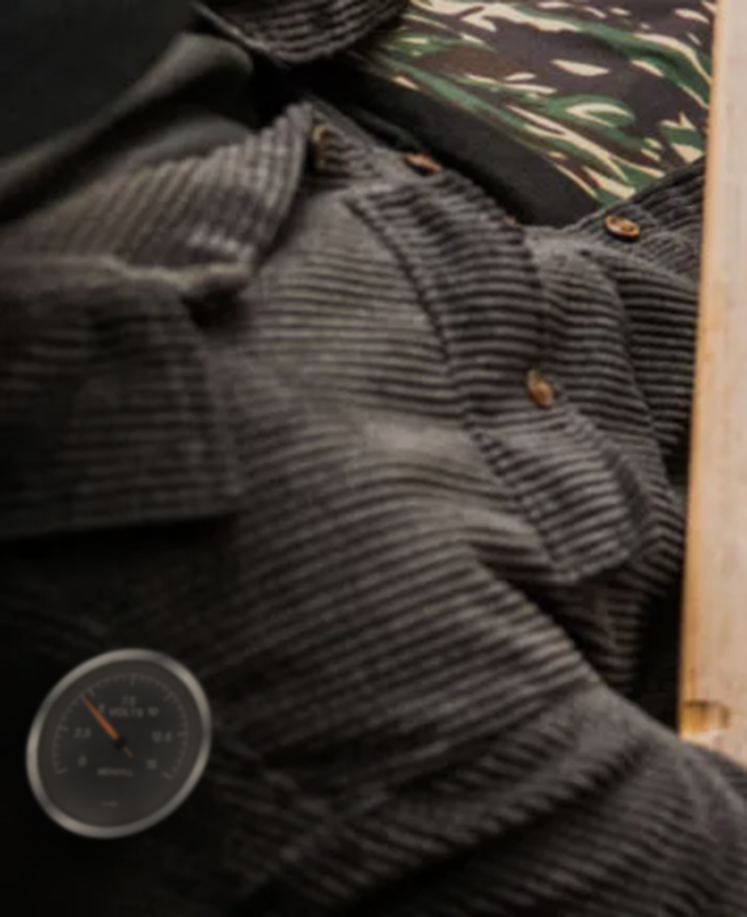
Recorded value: 4.5 V
